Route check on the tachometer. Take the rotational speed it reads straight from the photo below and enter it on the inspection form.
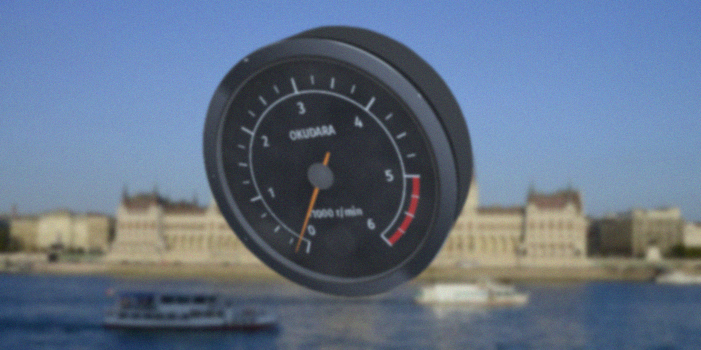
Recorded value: 125 rpm
